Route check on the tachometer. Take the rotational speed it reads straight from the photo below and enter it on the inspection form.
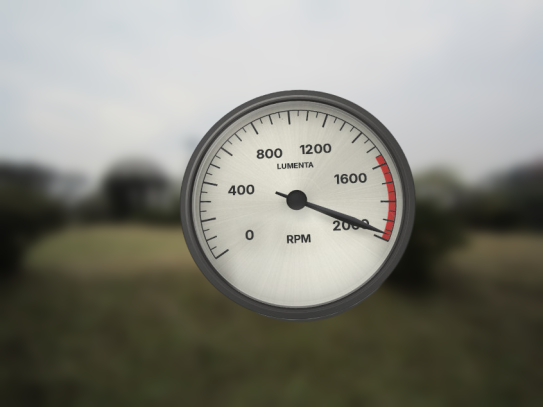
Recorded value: 1975 rpm
